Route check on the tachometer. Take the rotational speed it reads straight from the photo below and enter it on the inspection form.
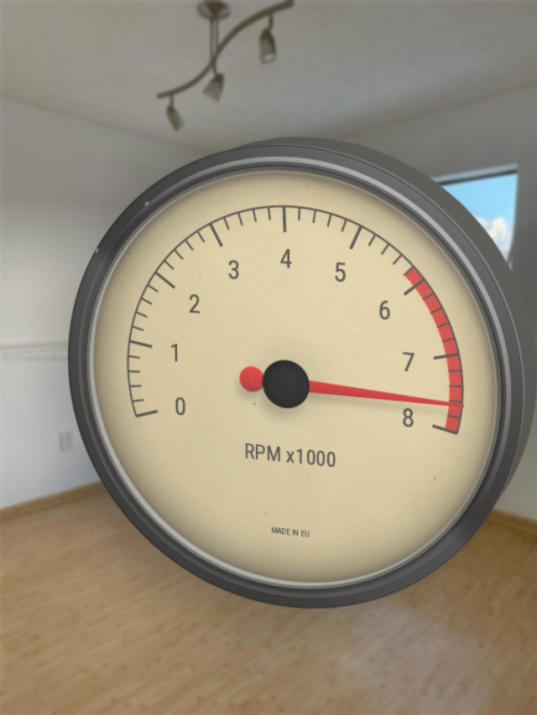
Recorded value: 7600 rpm
